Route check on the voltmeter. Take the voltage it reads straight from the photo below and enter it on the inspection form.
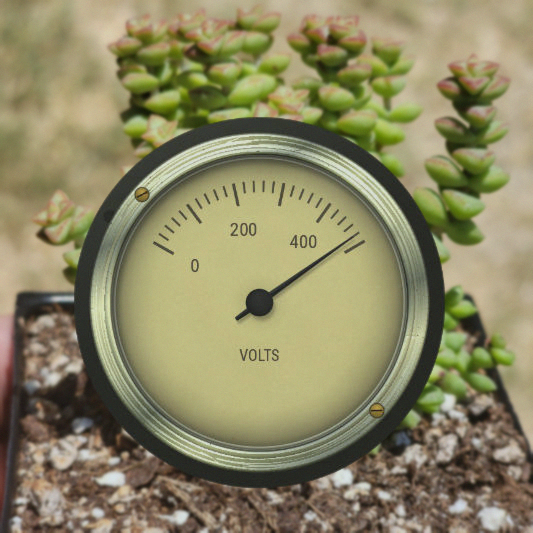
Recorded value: 480 V
